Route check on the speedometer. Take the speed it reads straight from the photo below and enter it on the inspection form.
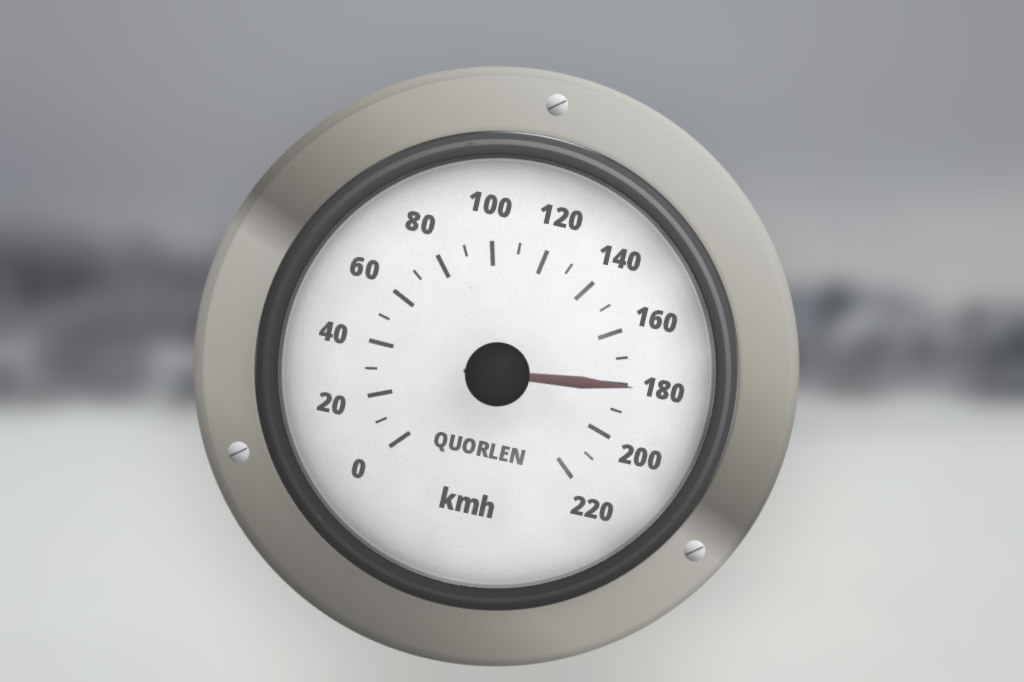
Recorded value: 180 km/h
